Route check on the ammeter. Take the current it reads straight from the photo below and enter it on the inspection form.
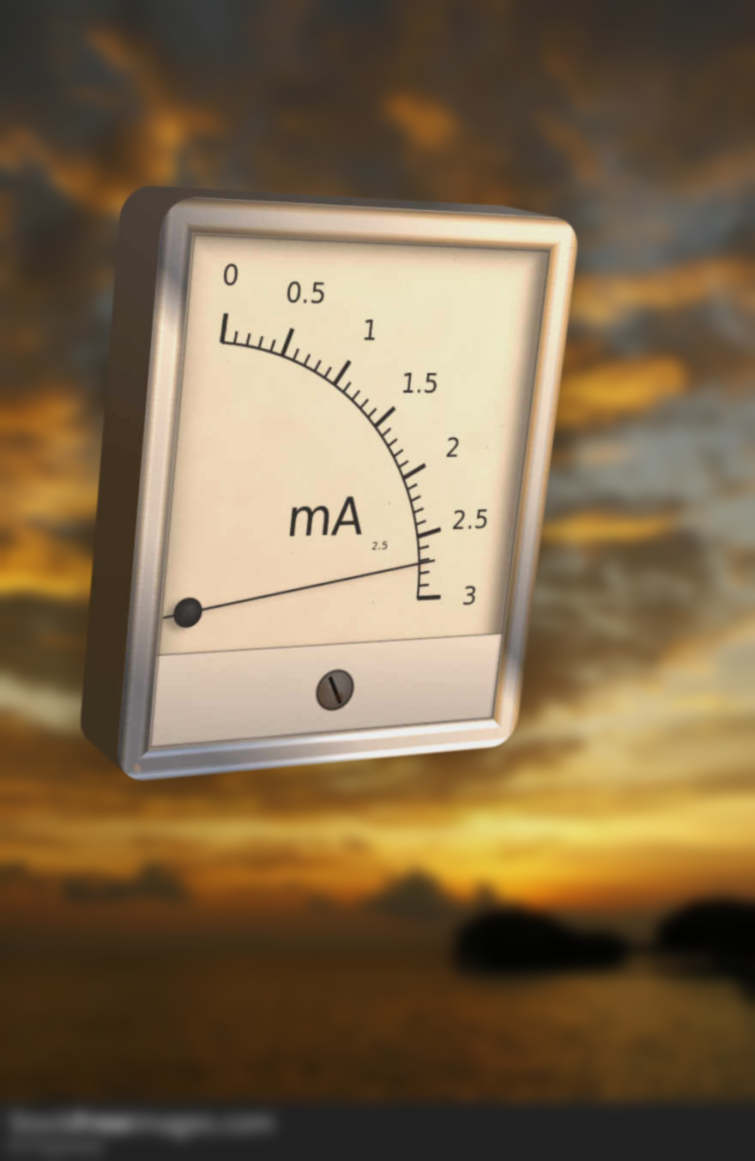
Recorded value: 2.7 mA
